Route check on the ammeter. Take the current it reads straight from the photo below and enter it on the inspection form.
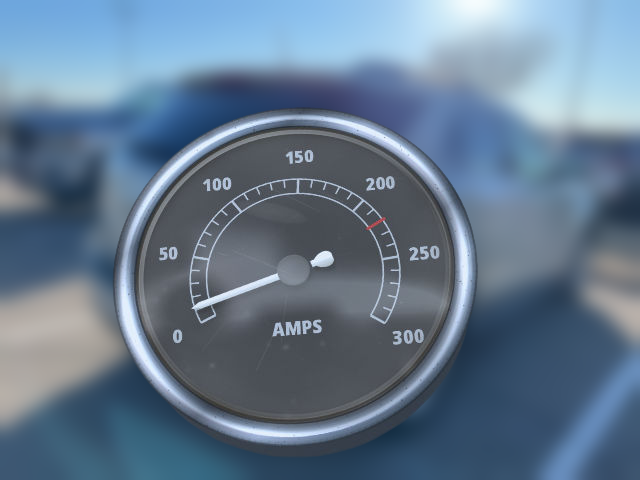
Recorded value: 10 A
